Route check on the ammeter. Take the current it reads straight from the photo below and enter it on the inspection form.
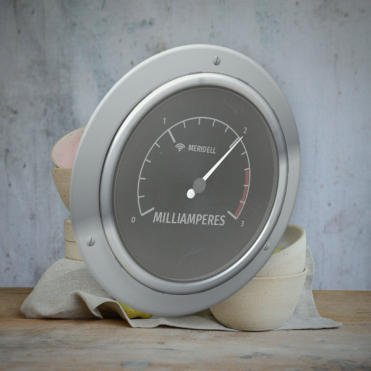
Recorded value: 2 mA
